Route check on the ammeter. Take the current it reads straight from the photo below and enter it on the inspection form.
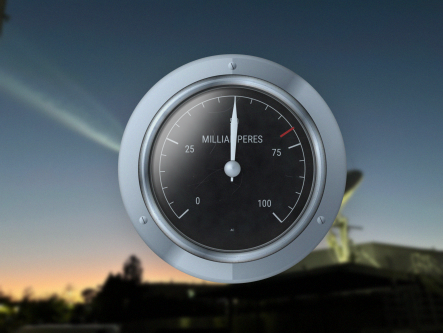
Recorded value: 50 mA
